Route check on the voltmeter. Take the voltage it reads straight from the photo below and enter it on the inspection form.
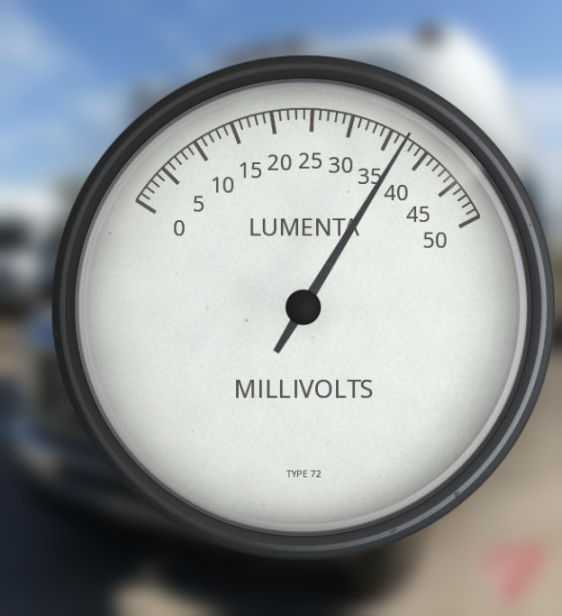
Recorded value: 37 mV
